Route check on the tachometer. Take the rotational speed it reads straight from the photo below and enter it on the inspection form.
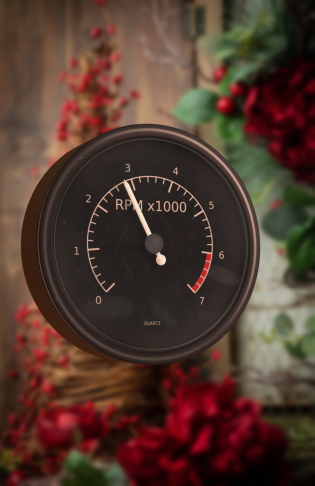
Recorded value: 2800 rpm
